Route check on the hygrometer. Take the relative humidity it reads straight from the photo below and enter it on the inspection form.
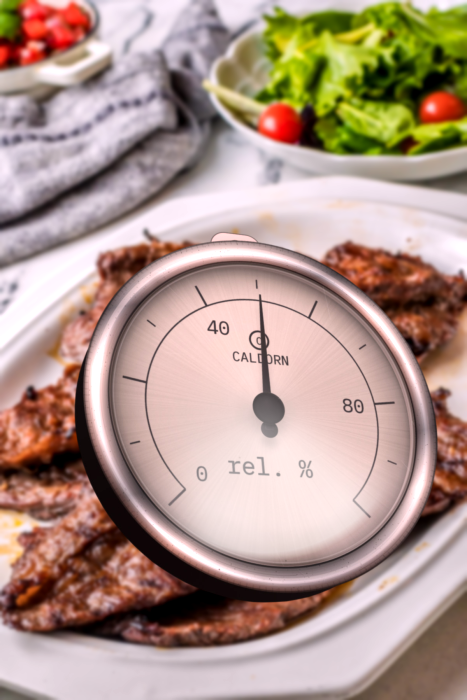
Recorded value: 50 %
